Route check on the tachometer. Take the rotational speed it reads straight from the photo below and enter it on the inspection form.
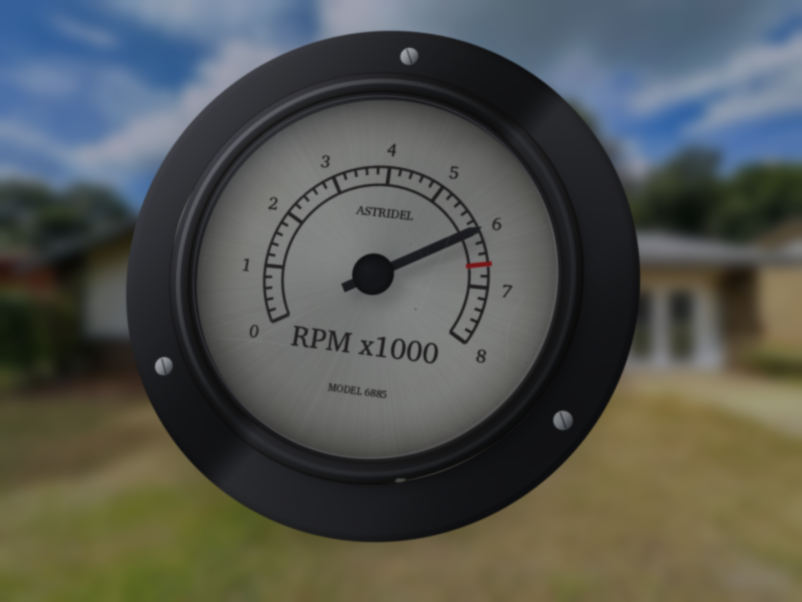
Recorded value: 6000 rpm
